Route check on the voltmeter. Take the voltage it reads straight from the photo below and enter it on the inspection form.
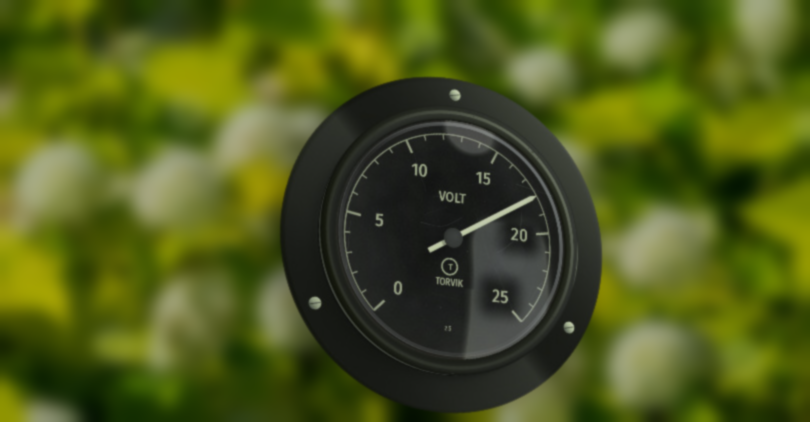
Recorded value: 18 V
